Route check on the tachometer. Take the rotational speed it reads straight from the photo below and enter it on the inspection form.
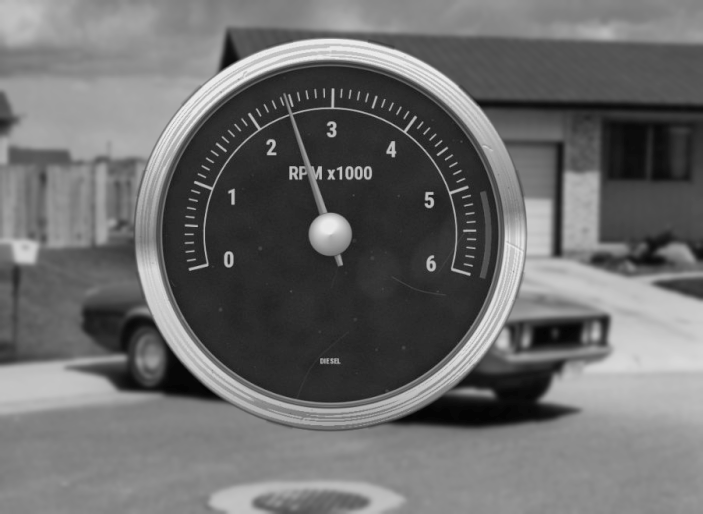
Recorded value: 2450 rpm
